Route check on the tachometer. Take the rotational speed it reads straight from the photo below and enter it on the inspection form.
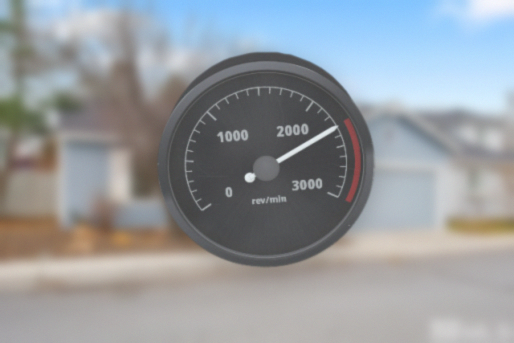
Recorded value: 2300 rpm
